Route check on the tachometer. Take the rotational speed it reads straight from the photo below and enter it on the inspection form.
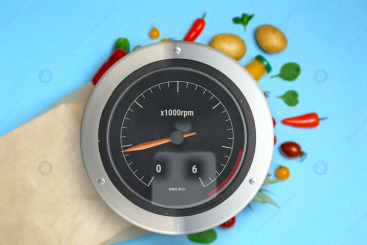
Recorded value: 900 rpm
